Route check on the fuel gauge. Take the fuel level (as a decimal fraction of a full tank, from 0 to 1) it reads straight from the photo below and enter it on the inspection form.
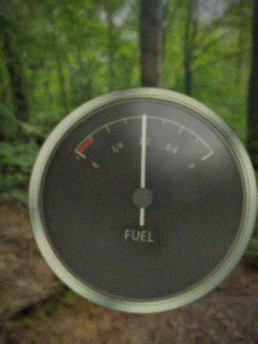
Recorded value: 0.5
